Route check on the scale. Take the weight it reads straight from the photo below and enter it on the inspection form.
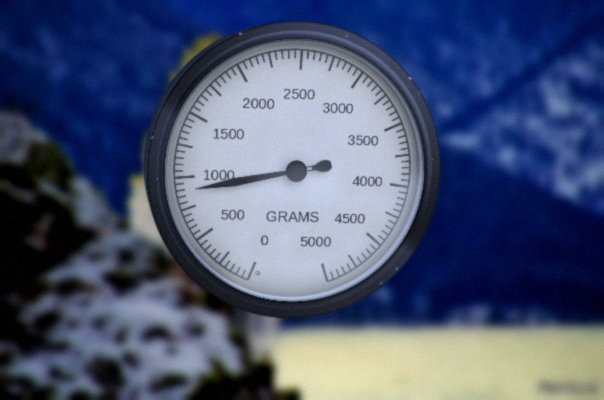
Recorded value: 900 g
